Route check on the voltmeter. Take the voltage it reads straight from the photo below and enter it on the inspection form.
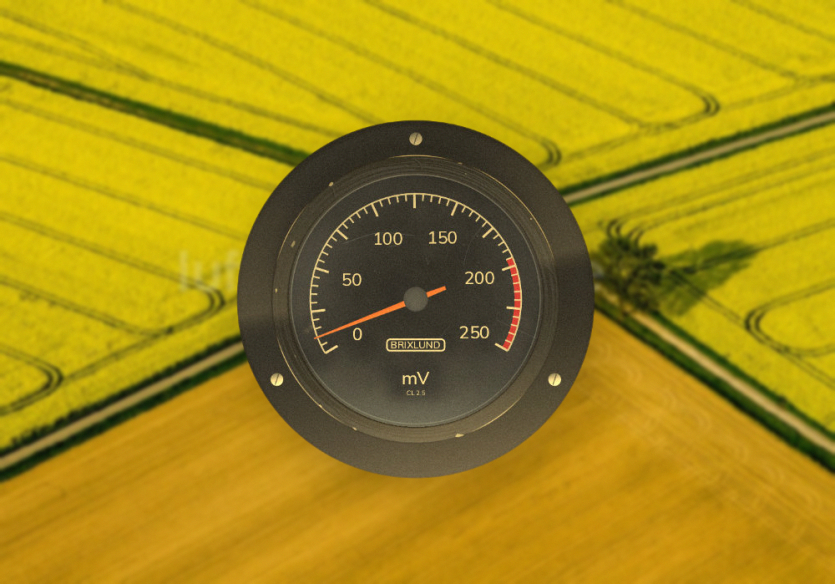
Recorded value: 10 mV
